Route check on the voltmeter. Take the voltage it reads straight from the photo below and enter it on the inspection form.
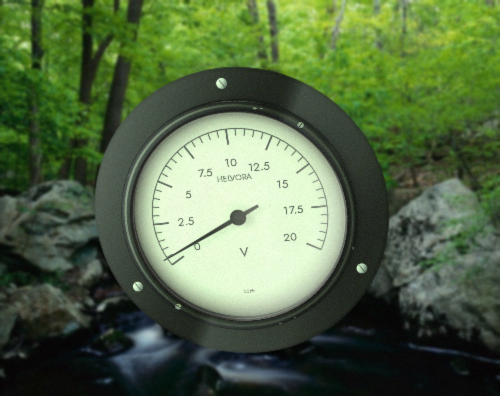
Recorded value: 0.5 V
